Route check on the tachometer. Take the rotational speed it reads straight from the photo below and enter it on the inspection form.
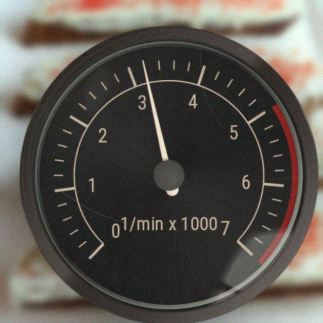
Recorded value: 3200 rpm
